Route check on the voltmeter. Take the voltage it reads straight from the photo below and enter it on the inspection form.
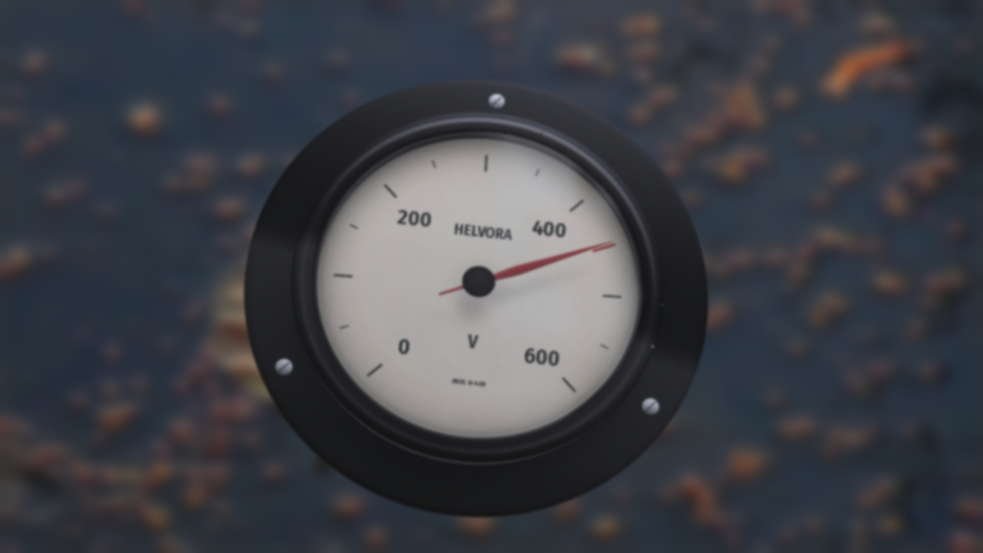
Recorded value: 450 V
